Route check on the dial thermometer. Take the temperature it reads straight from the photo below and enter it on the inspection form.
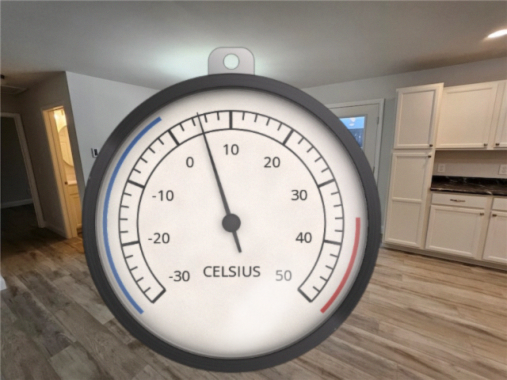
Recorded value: 5 °C
